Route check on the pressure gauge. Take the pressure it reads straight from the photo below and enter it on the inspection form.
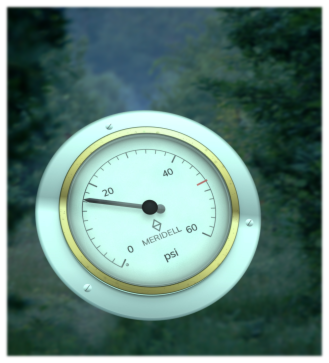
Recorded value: 16 psi
